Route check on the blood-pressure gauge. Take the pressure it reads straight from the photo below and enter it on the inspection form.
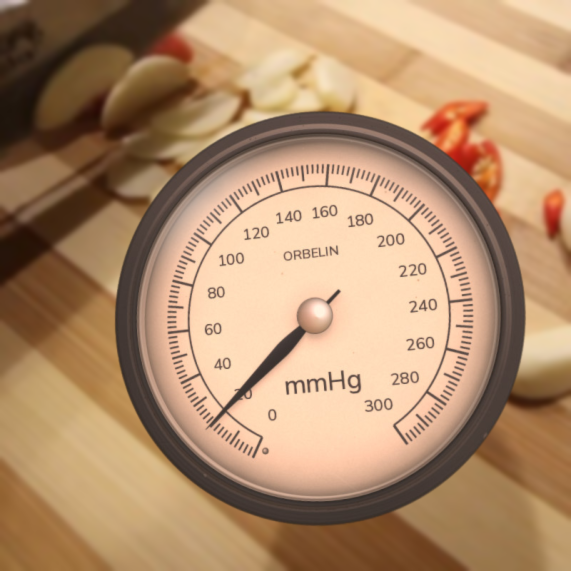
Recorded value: 20 mmHg
